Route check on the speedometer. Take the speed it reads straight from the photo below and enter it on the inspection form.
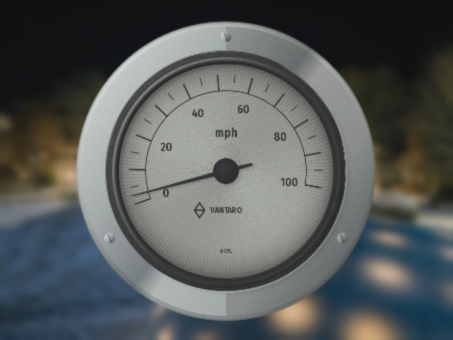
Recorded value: 2.5 mph
